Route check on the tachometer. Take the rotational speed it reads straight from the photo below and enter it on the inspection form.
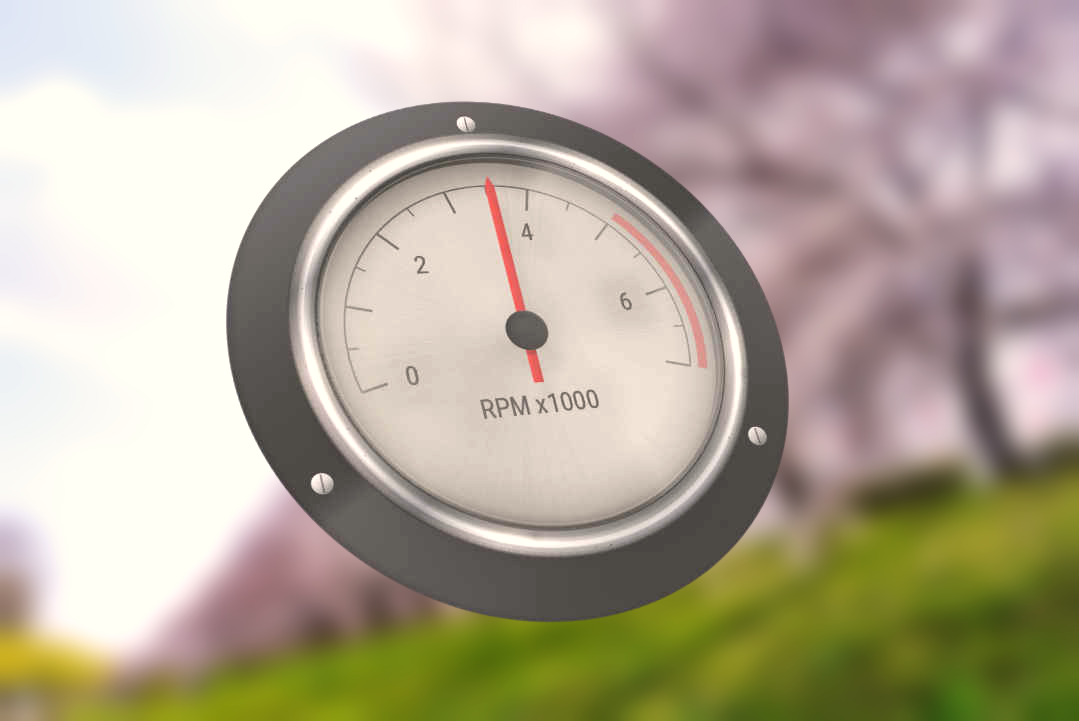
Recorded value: 3500 rpm
